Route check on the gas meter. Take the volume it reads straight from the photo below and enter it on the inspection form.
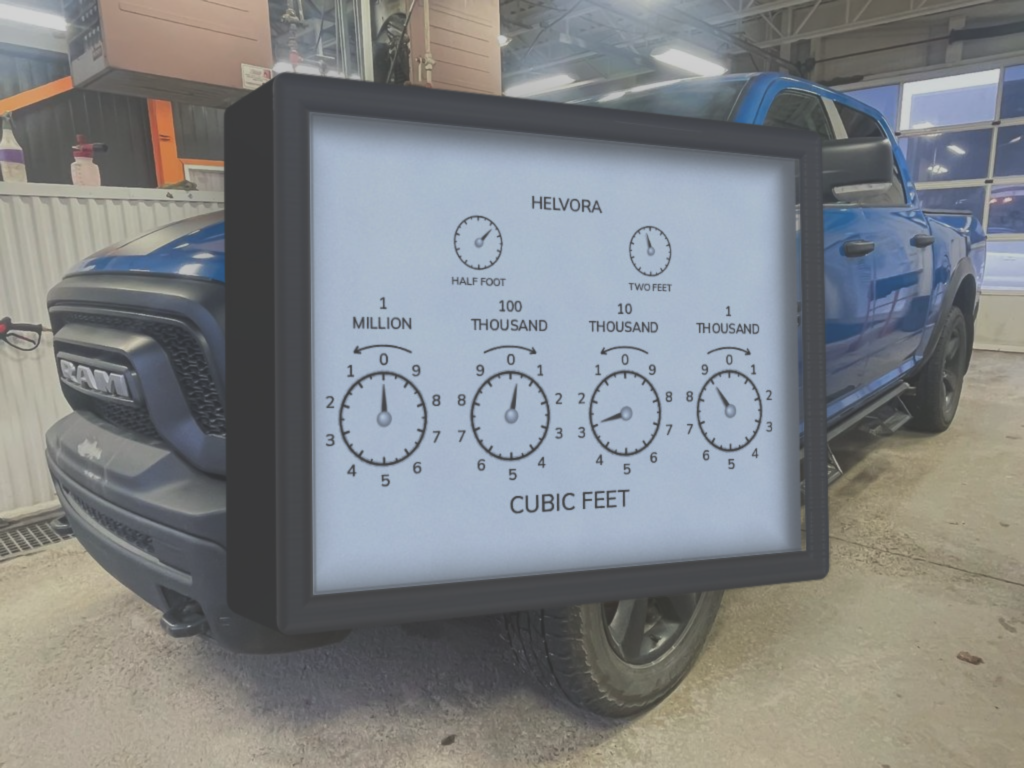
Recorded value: 2900 ft³
